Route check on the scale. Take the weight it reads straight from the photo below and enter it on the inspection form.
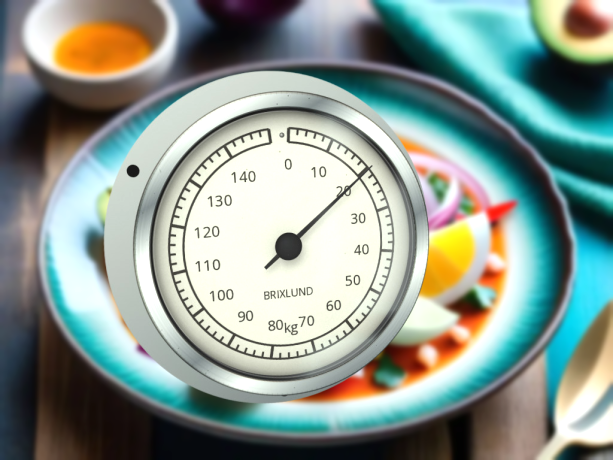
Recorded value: 20 kg
